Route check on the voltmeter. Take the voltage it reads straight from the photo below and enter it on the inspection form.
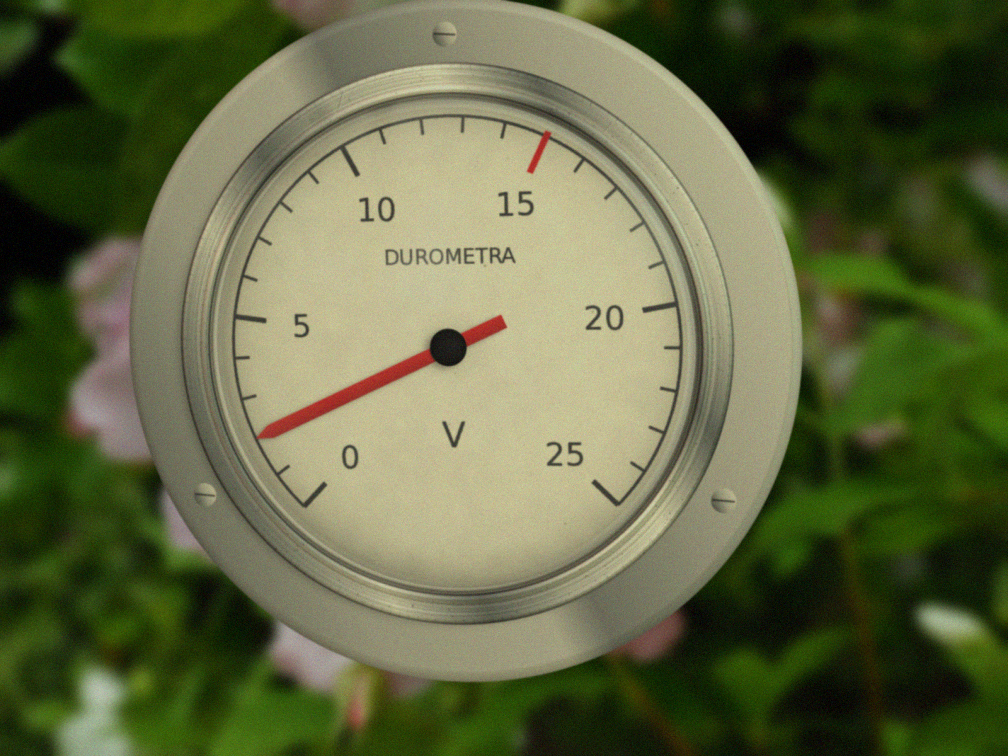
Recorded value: 2 V
